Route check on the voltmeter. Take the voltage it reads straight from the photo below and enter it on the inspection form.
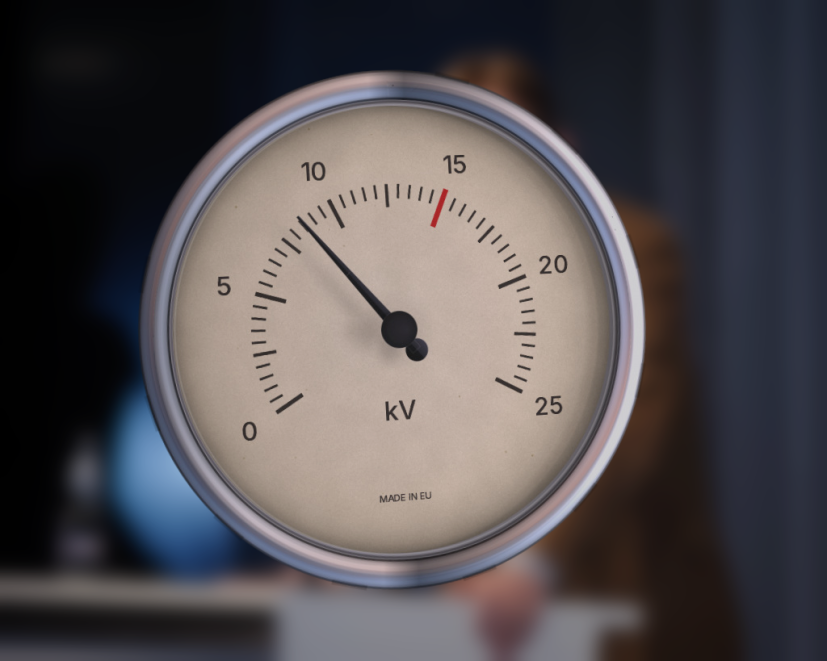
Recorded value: 8.5 kV
